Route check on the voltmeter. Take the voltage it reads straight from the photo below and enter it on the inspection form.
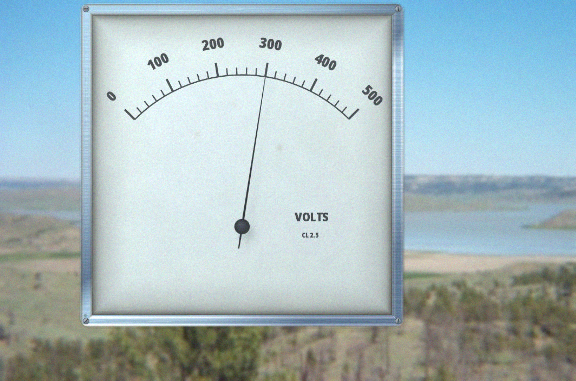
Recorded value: 300 V
